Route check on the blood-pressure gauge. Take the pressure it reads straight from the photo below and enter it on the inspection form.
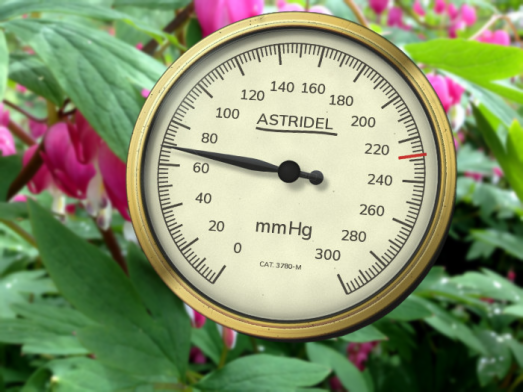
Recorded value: 68 mmHg
